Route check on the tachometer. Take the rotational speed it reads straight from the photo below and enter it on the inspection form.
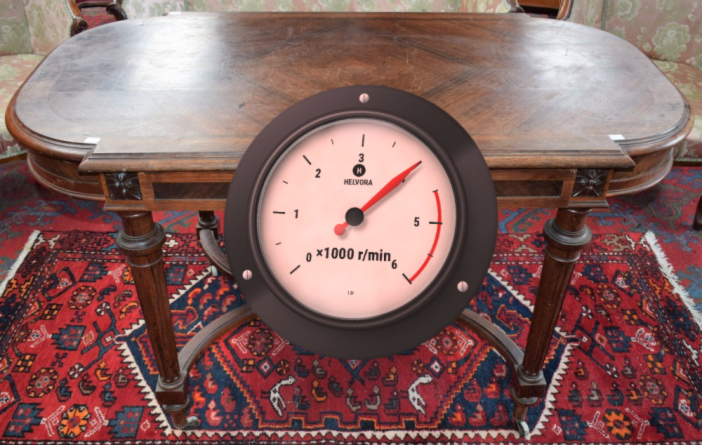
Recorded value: 4000 rpm
